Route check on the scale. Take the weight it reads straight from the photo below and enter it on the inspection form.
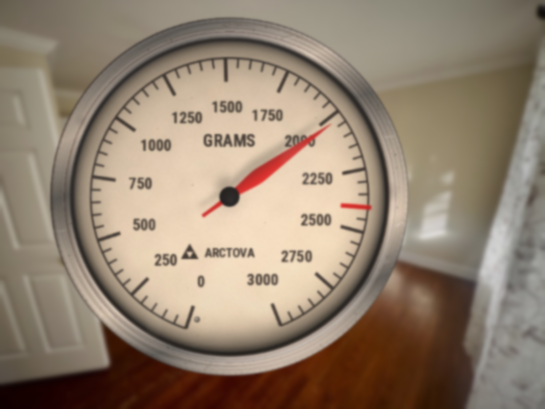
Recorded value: 2025 g
